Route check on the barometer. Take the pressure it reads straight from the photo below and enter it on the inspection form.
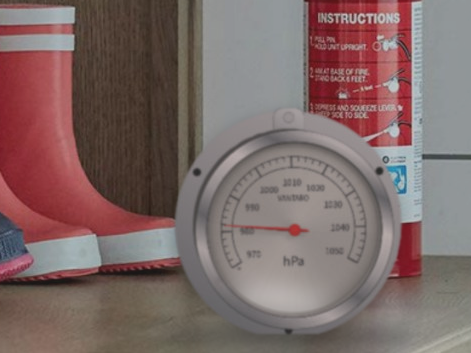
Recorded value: 982 hPa
